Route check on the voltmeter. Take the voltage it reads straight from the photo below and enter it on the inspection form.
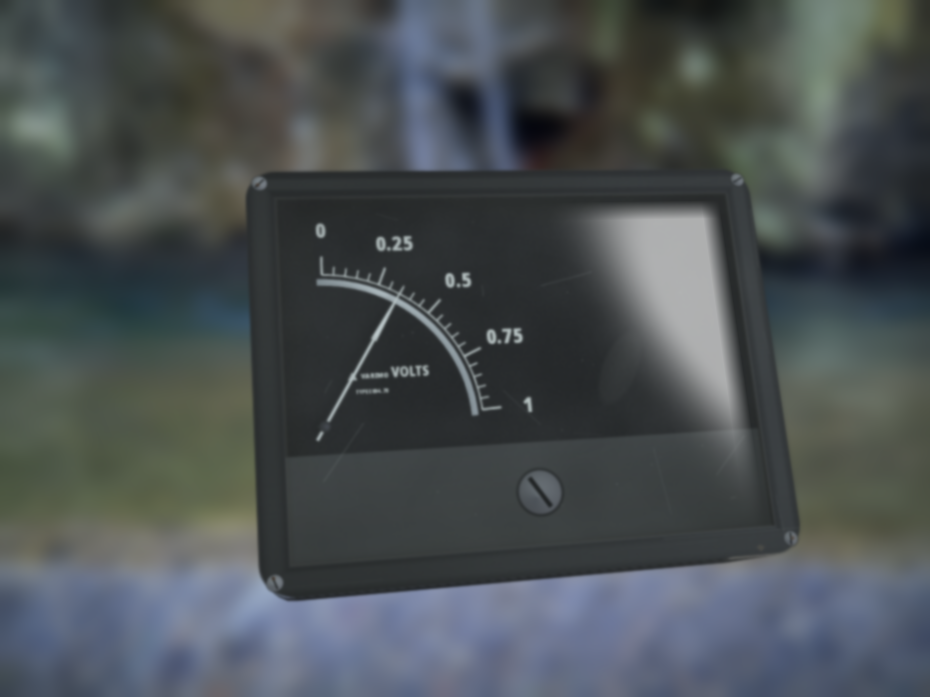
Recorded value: 0.35 V
